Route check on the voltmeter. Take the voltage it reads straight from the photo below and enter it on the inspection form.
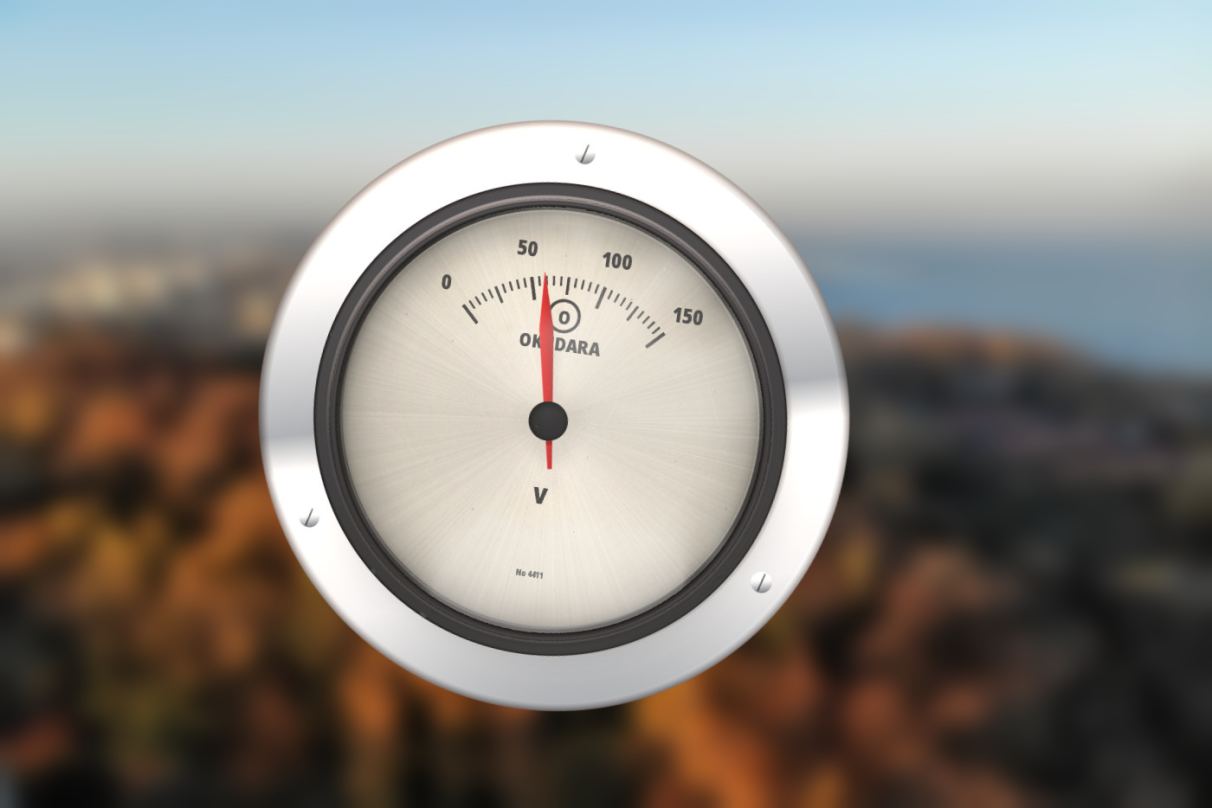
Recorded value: 60 V
